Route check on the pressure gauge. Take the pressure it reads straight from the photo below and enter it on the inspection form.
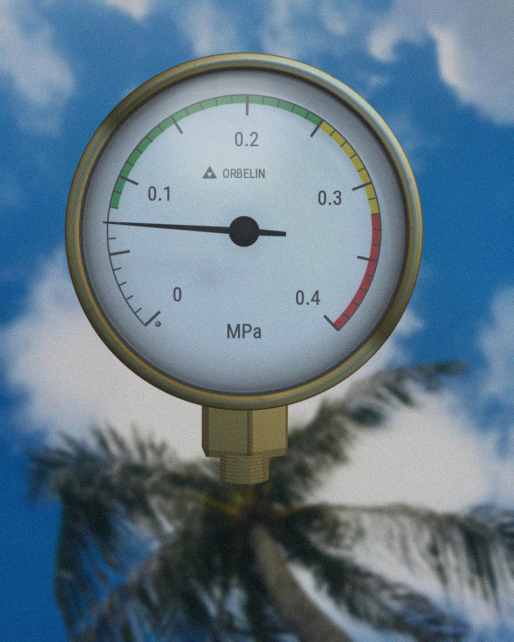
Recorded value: 0.07 MPa
